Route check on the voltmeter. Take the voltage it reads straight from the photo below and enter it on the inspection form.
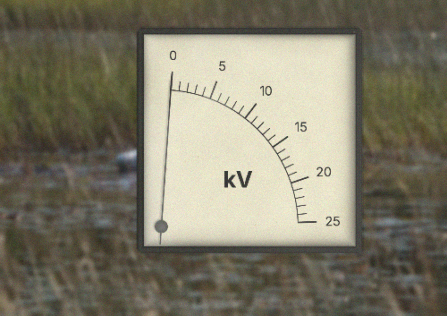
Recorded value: 0 kV
